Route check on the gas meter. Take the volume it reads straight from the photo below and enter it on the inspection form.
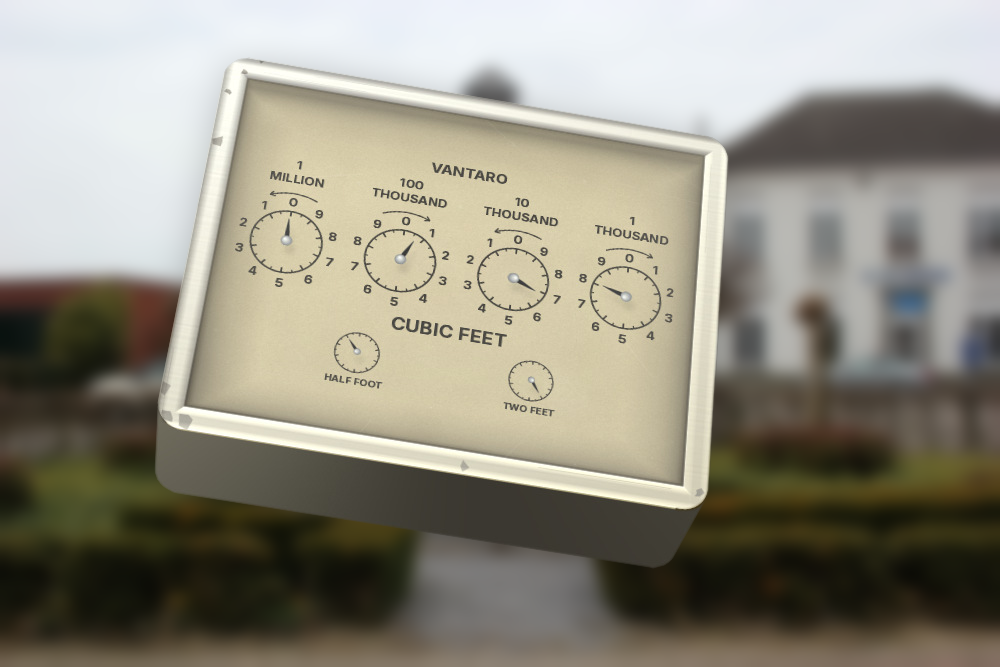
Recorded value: 6800 ft³
